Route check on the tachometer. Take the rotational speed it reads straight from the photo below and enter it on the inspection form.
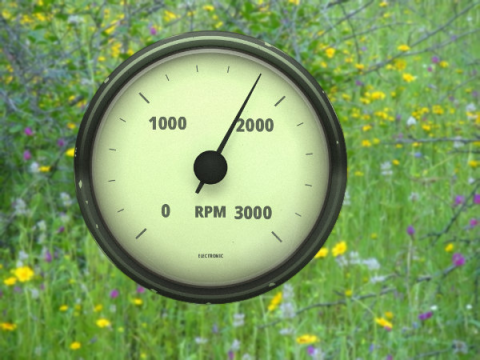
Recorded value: 1800 rpm
